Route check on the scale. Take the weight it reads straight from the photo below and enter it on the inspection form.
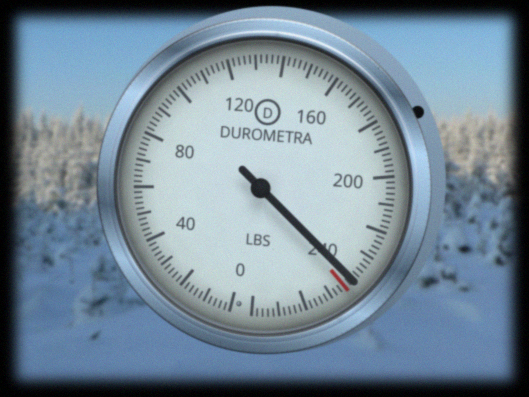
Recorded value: 240 lb
